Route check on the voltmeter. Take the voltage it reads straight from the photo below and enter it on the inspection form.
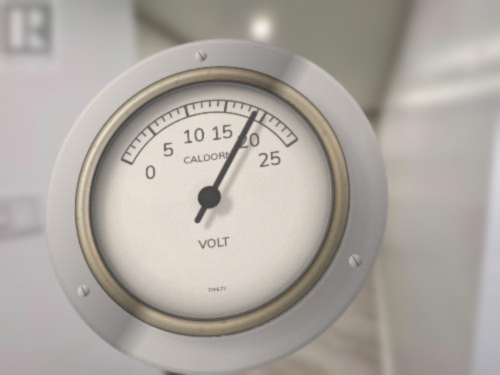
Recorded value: 19 V
